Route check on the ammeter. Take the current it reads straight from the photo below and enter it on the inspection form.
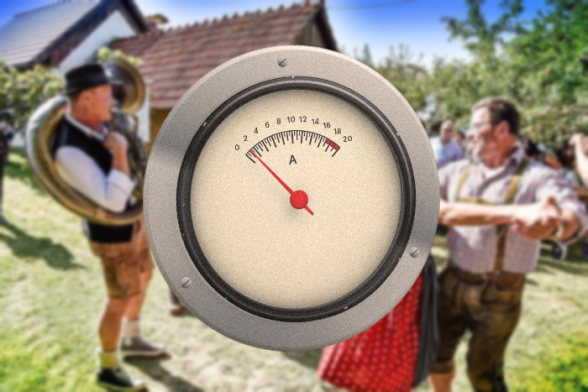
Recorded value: 1 A
